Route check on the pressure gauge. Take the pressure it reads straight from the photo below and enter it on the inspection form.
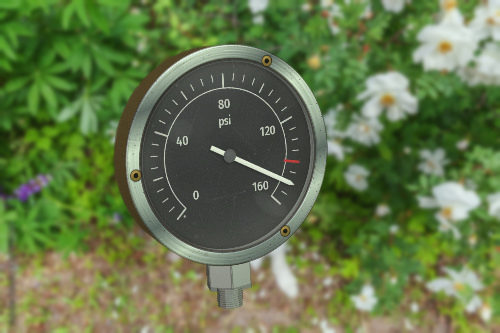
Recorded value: 150 psi
